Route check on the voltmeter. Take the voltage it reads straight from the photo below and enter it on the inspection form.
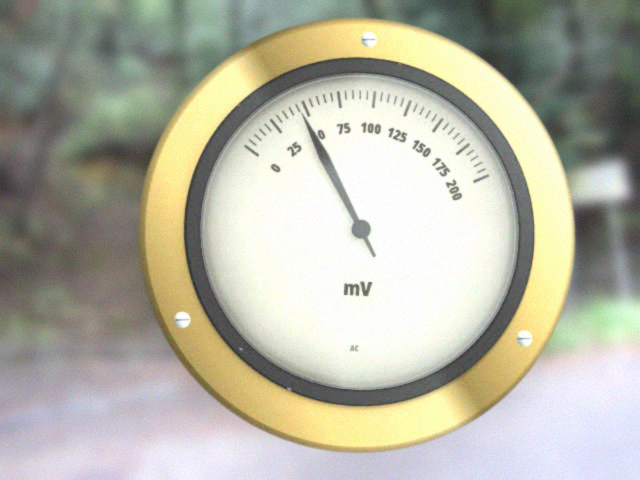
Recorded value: 45 mV
